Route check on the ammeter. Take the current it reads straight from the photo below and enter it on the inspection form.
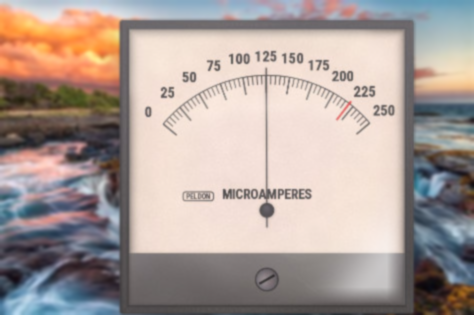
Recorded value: 125 µA
